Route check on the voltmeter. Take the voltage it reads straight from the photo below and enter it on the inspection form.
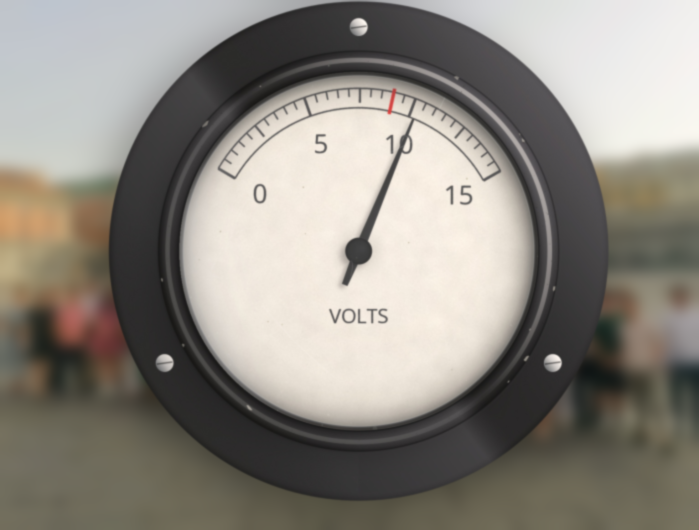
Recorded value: 10.25 V
